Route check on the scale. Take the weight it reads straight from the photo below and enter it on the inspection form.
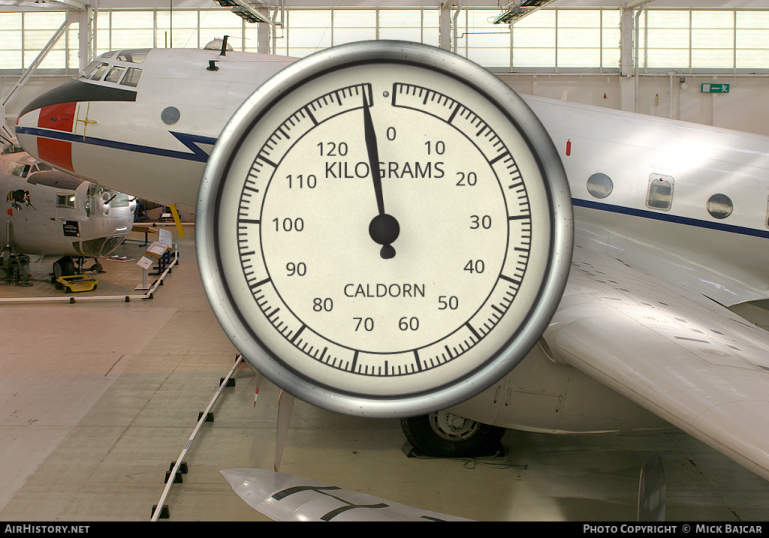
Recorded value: 129 kg
